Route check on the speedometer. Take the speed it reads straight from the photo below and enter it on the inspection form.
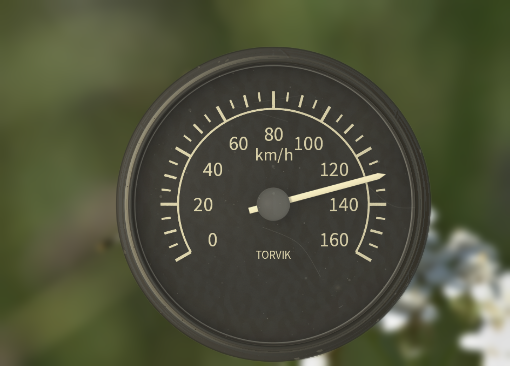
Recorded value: 130 km/h
